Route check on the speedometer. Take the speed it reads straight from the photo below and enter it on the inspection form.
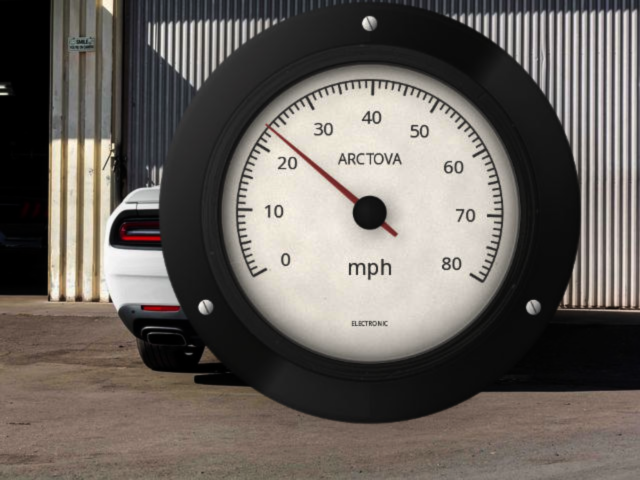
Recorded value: 23 mph
